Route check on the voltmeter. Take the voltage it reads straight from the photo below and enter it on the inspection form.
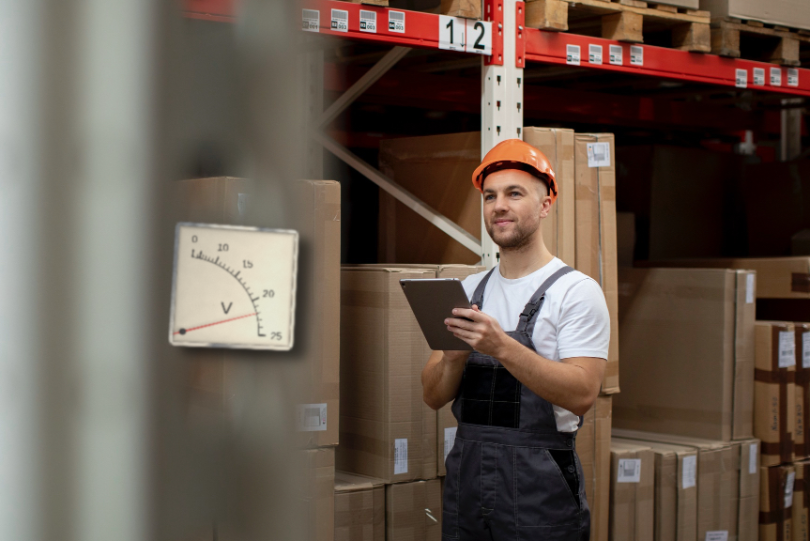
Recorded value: 22 V
